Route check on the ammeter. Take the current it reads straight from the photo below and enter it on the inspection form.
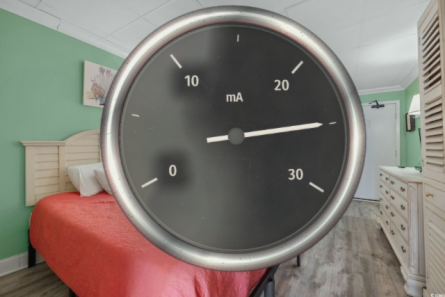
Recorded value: 25 mA
